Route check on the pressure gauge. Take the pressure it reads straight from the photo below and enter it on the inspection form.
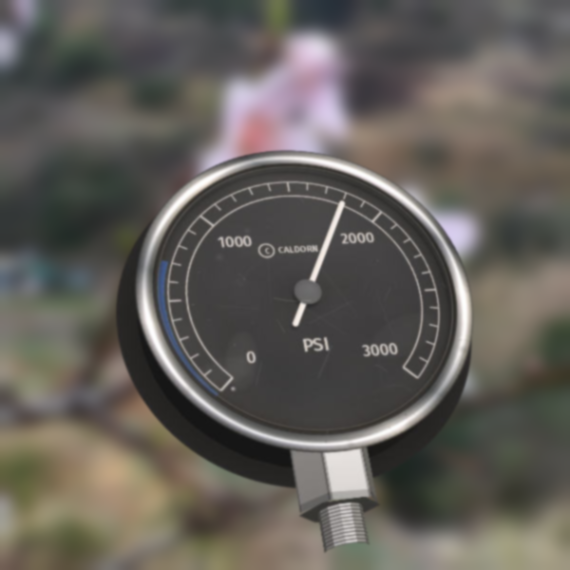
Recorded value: 1800 psi
